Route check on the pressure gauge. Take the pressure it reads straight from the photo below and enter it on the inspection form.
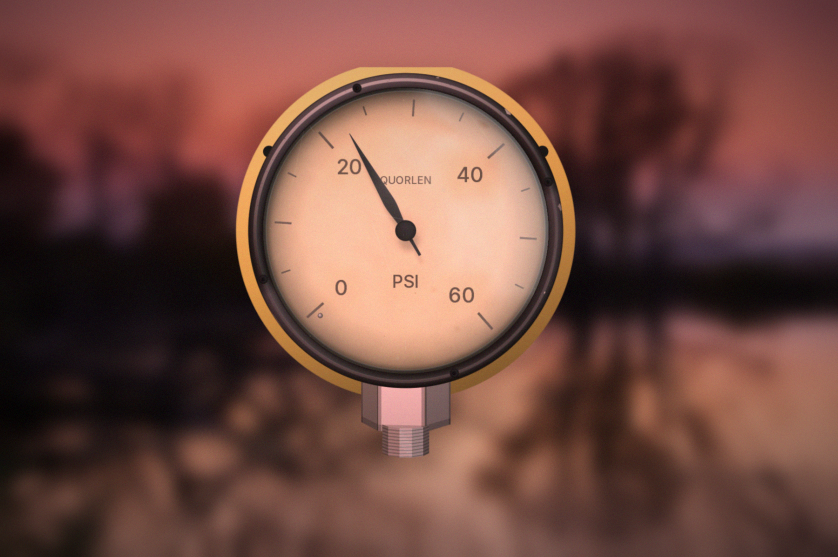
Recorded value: 22.5 psi
